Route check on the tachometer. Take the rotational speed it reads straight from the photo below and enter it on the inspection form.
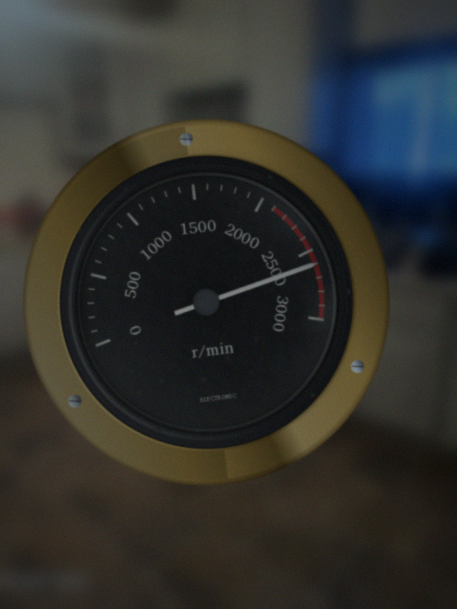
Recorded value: 2600 rpm
